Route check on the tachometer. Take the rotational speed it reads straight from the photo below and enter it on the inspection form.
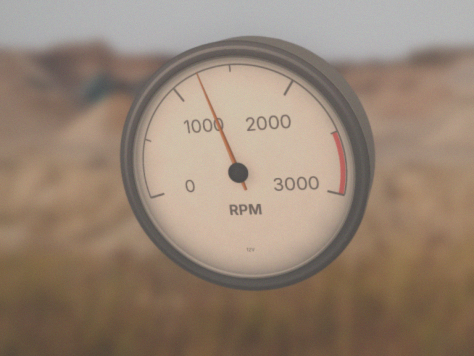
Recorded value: 1250 rpm
